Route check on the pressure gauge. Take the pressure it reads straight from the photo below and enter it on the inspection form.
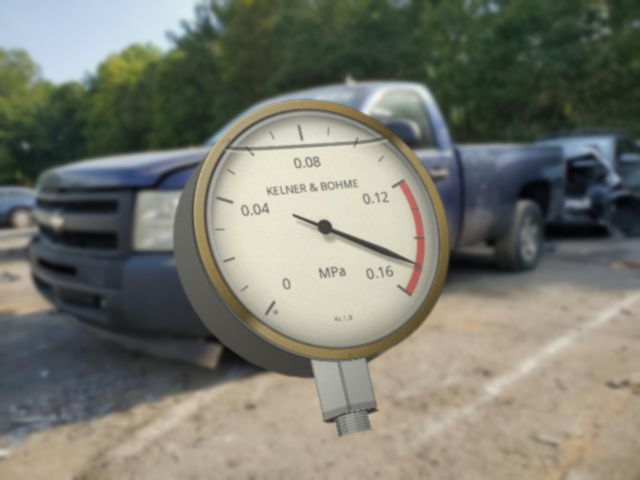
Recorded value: 0.15 MPa
